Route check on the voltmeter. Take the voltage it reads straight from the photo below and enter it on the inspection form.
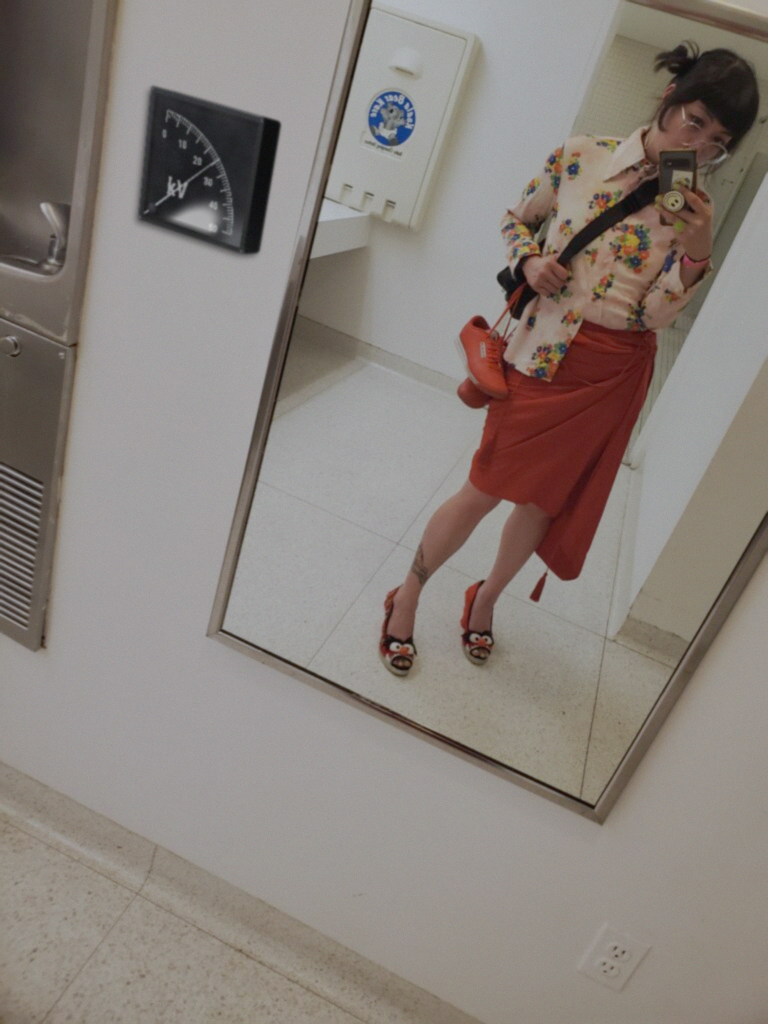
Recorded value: 25 kV
